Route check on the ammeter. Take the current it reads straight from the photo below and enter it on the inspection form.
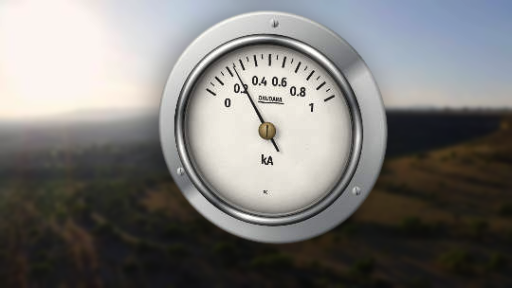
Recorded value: 0.25 kA
